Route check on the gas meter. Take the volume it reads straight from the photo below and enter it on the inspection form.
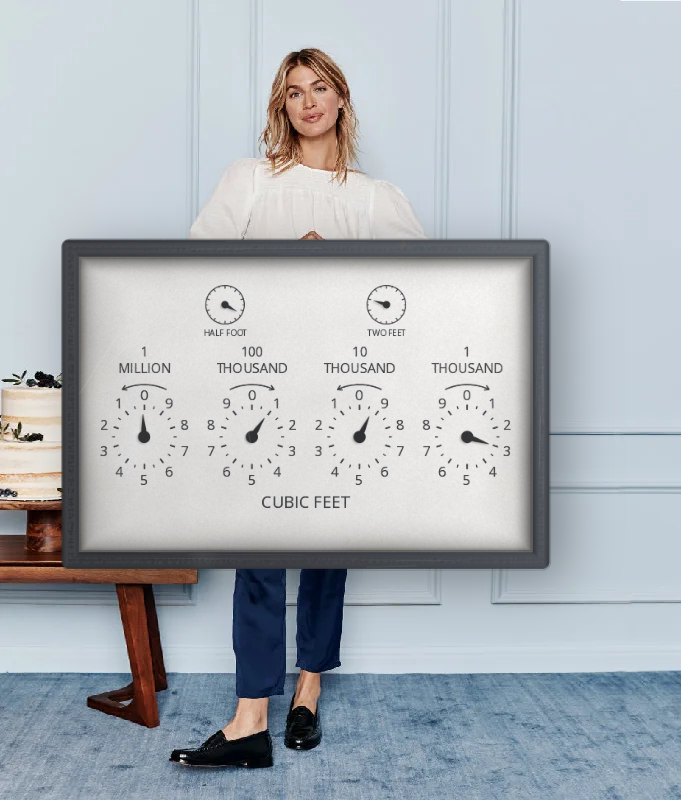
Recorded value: 9300 ft³
